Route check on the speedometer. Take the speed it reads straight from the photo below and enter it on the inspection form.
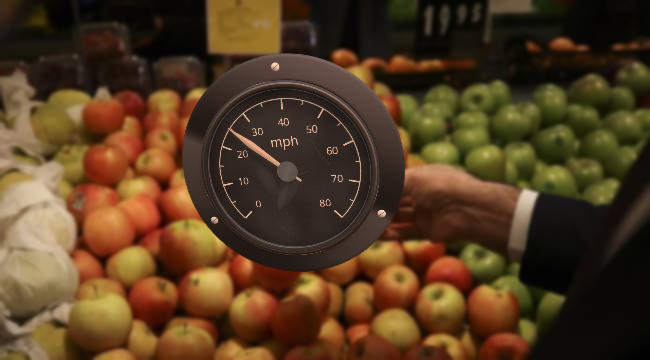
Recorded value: 25 mph
